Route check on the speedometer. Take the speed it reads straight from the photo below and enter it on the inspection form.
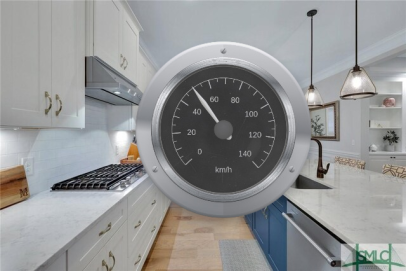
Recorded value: 50 km/h
